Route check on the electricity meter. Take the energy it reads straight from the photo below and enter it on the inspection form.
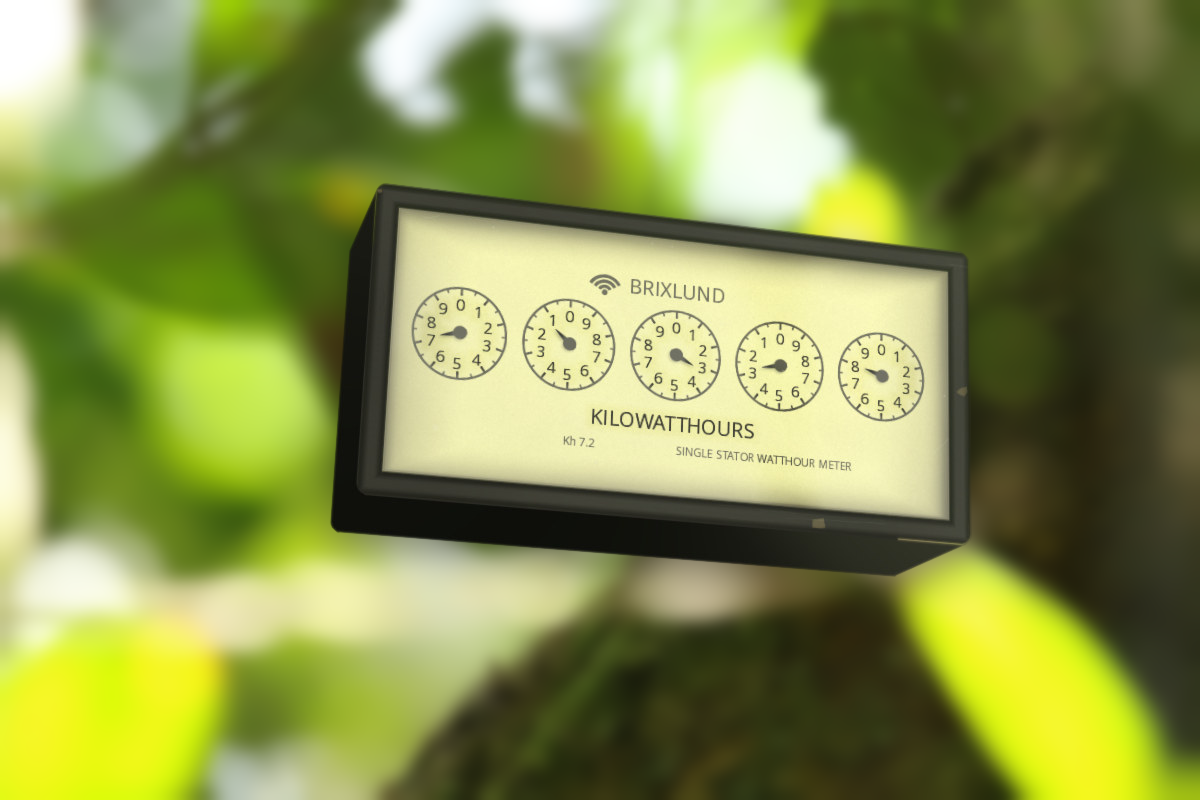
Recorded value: 71328 kWh
